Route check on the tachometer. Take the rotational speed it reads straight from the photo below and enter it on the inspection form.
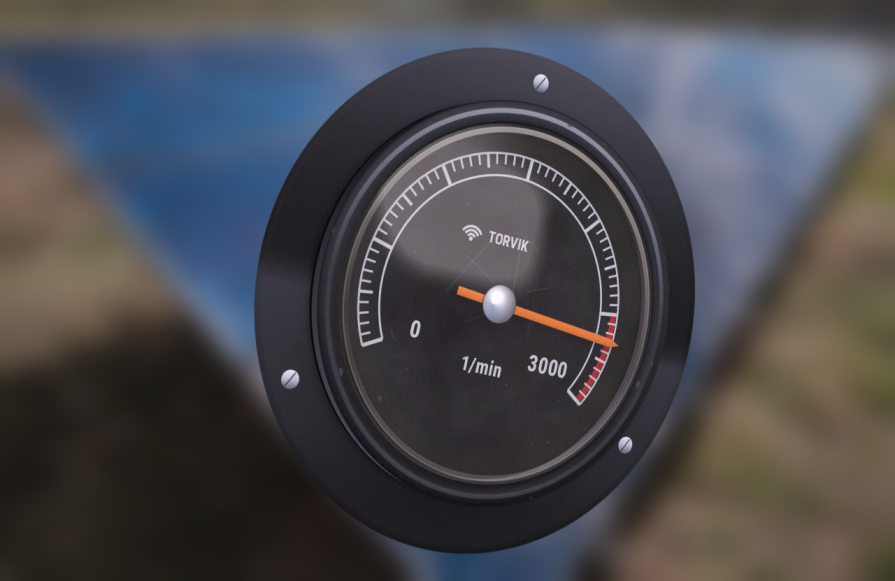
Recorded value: 2650 rpm
